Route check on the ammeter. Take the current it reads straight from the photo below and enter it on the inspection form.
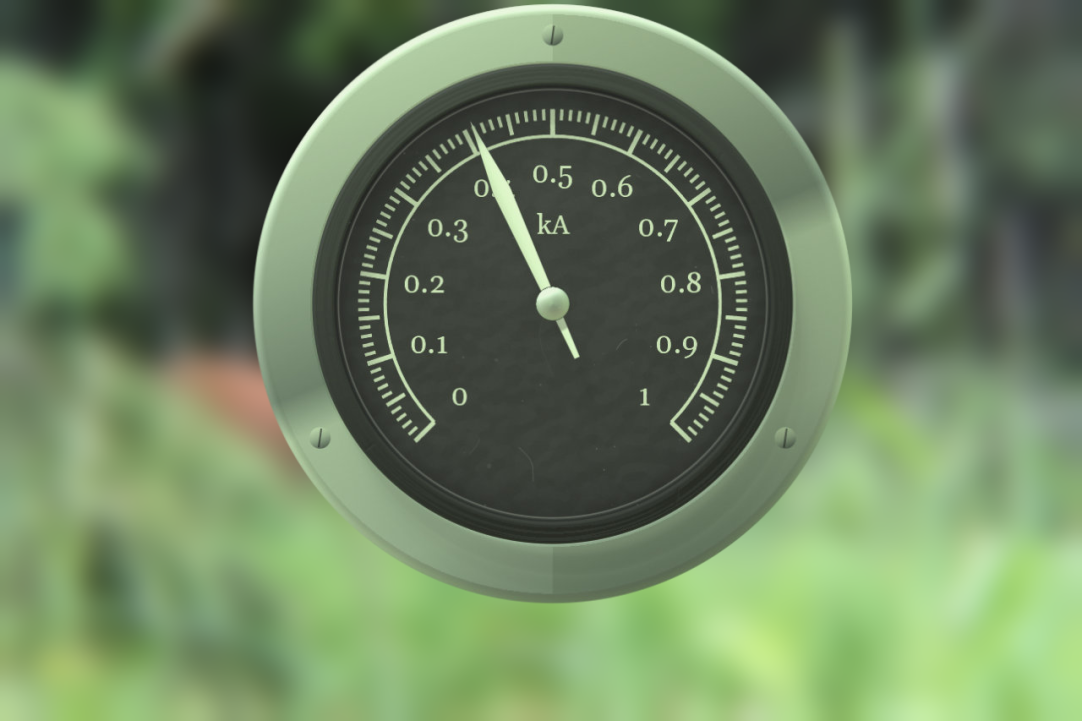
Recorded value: 0.41 kA
